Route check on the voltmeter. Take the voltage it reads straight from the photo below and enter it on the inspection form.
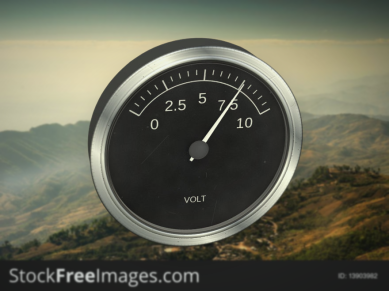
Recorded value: 7.5 V
